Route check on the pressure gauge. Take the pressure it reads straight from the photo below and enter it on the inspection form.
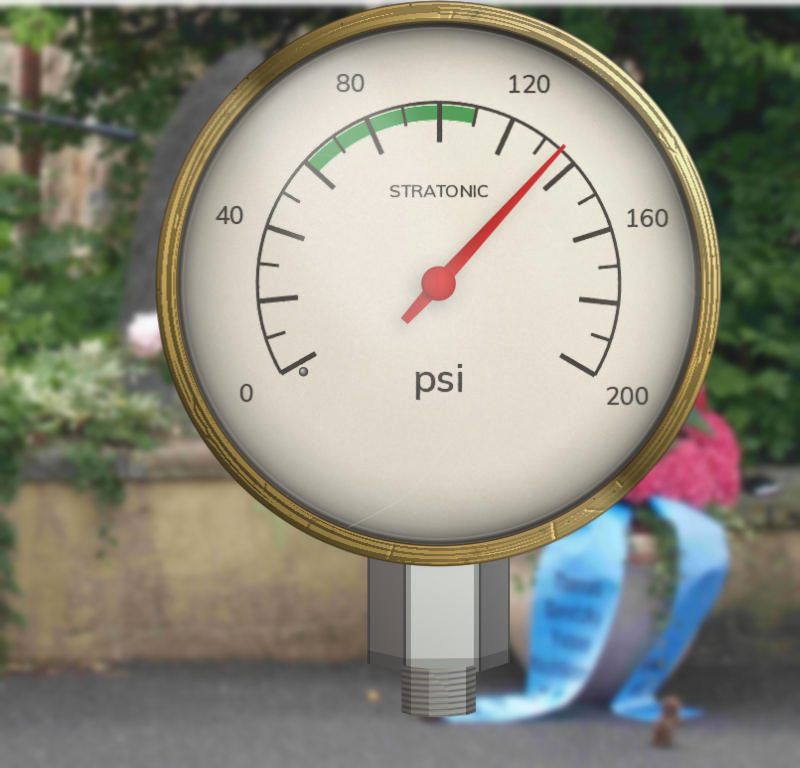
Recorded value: 135 psi
